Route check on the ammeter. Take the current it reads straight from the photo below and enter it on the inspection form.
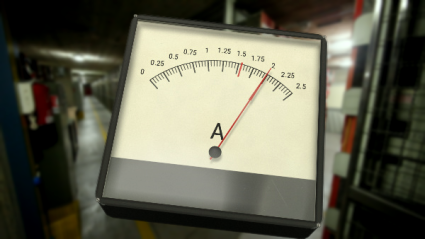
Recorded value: 2 A
